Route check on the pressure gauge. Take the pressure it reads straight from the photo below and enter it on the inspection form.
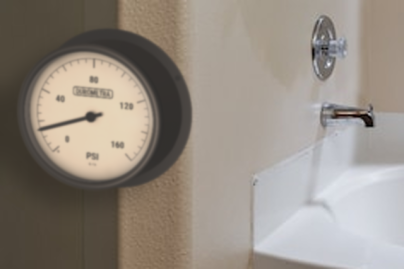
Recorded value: 15 psi
